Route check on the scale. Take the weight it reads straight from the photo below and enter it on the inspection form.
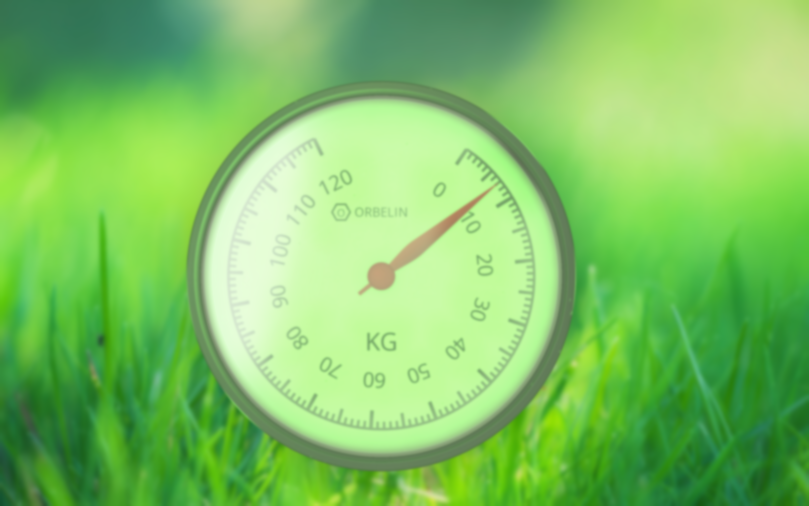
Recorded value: 7 kg
